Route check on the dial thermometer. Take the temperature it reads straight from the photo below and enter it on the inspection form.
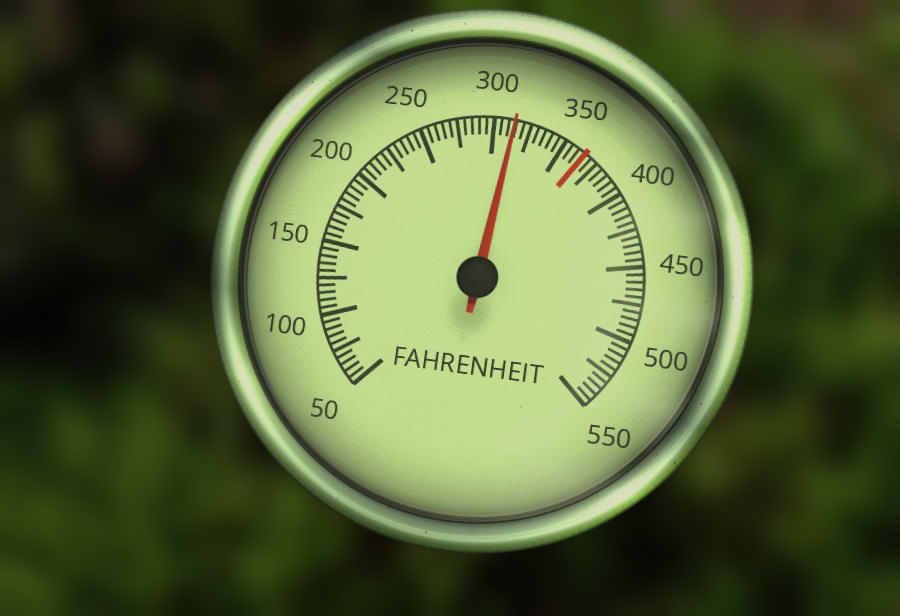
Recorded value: 315 °F
